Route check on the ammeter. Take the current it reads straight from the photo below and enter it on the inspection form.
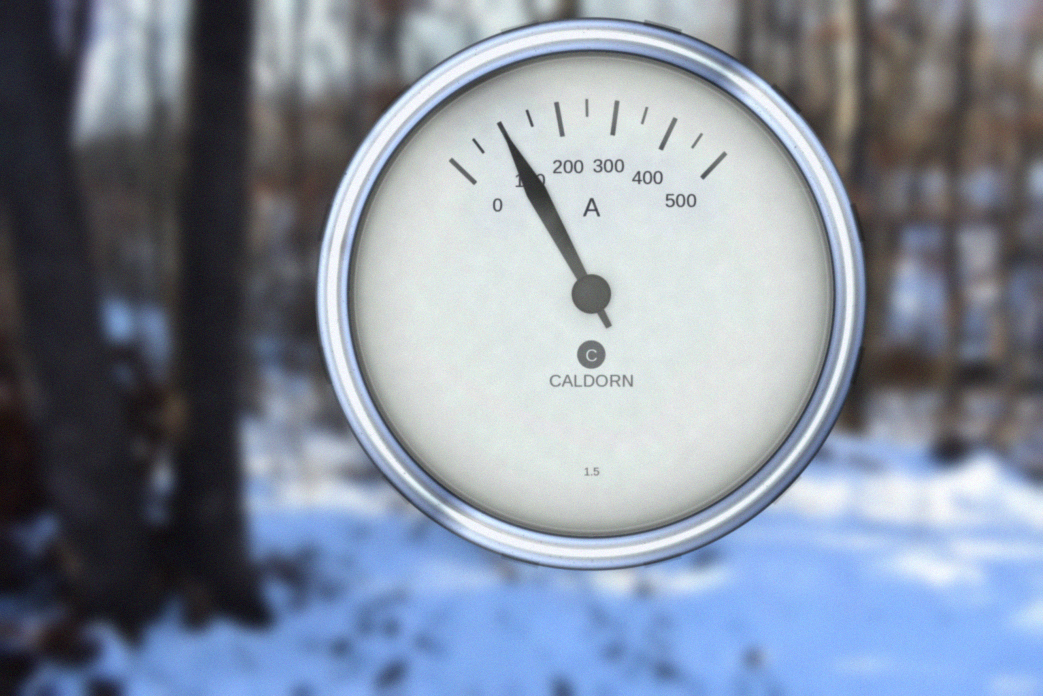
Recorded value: 100 A
